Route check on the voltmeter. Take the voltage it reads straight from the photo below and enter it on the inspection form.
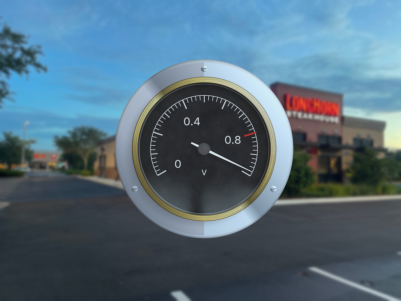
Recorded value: 0.98 V
